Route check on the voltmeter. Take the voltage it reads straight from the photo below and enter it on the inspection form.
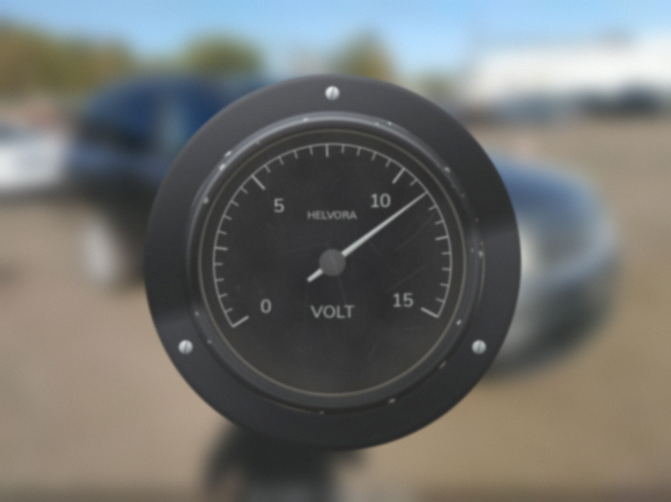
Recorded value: 11 V
